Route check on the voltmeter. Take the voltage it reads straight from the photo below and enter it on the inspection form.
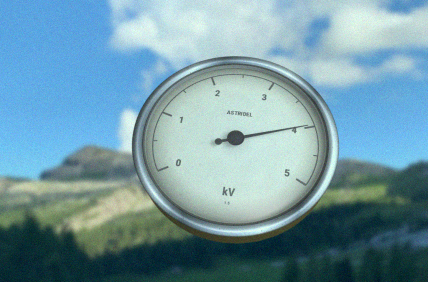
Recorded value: 4 kV
